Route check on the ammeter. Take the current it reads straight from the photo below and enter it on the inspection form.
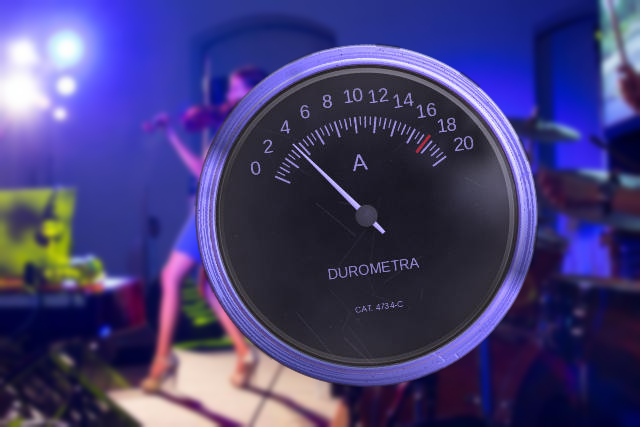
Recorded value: 3.5 A
